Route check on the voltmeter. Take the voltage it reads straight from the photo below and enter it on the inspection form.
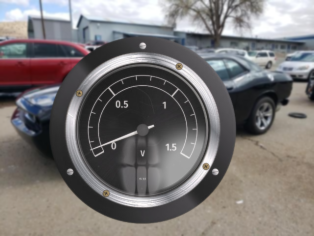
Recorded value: 0.05 V
